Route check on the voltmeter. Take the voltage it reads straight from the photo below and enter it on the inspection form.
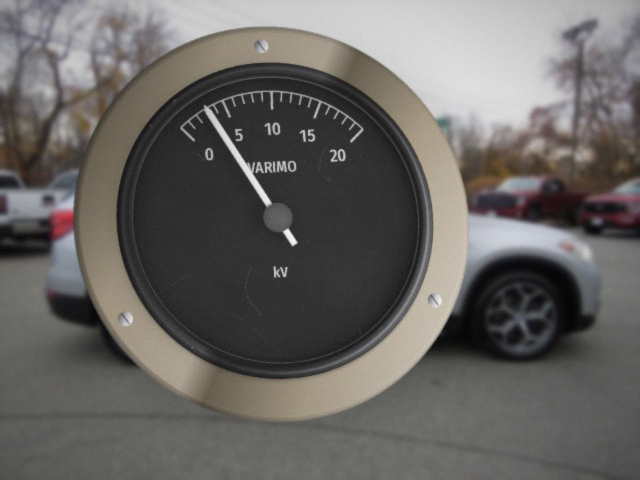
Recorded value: 3 kV
